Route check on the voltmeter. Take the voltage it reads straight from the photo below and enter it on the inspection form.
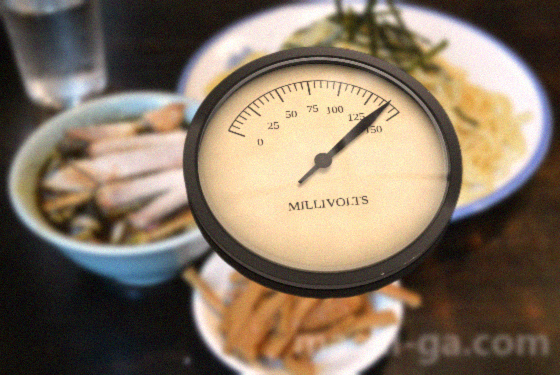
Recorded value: 140 mV
